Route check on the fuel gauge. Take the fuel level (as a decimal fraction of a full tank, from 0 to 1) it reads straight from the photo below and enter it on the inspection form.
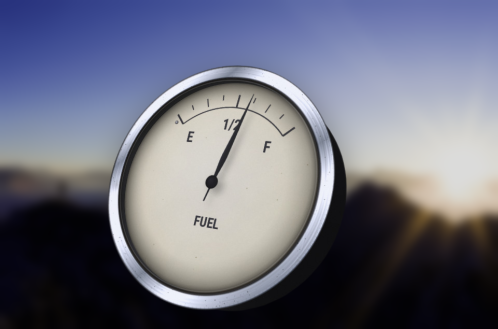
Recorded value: 0.625
